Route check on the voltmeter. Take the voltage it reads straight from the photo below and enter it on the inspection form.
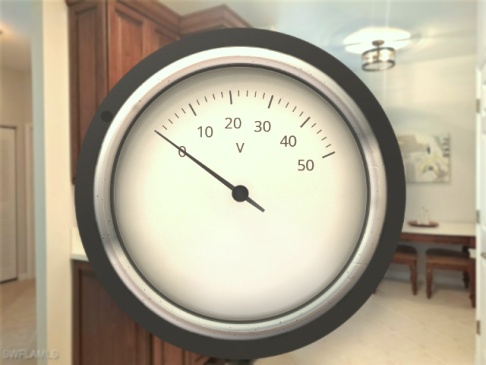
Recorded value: 0 V
